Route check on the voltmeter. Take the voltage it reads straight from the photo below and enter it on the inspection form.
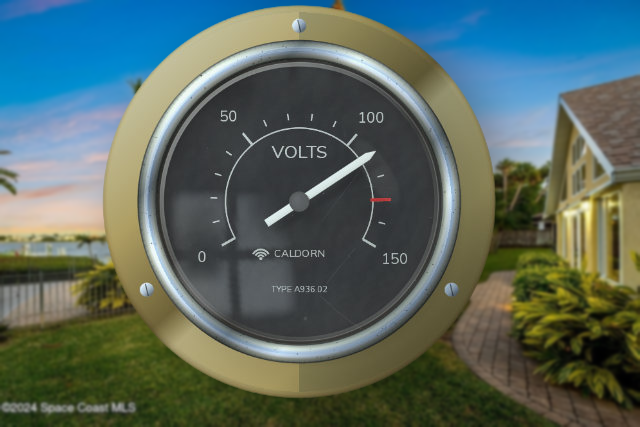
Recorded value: 110 V
